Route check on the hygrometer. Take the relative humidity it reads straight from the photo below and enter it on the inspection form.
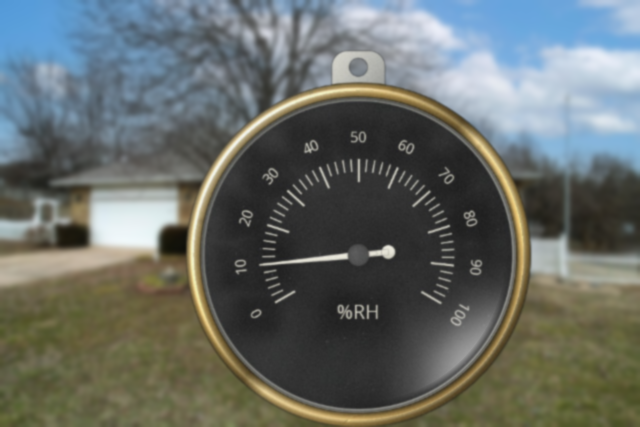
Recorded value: 10 %
